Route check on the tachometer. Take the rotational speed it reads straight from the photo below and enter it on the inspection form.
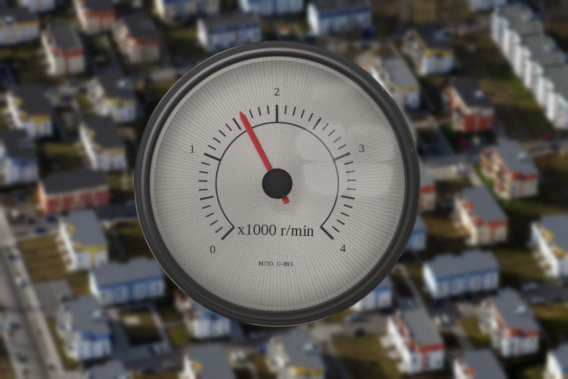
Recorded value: 1600 rpm
